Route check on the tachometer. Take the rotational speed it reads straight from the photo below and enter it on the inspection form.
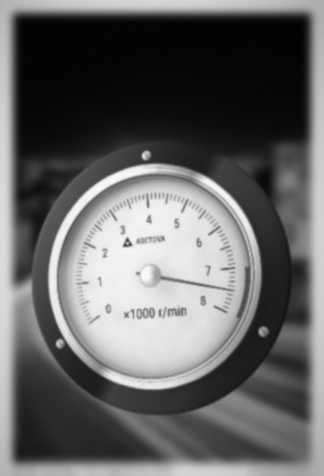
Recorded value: 7500 rpm
